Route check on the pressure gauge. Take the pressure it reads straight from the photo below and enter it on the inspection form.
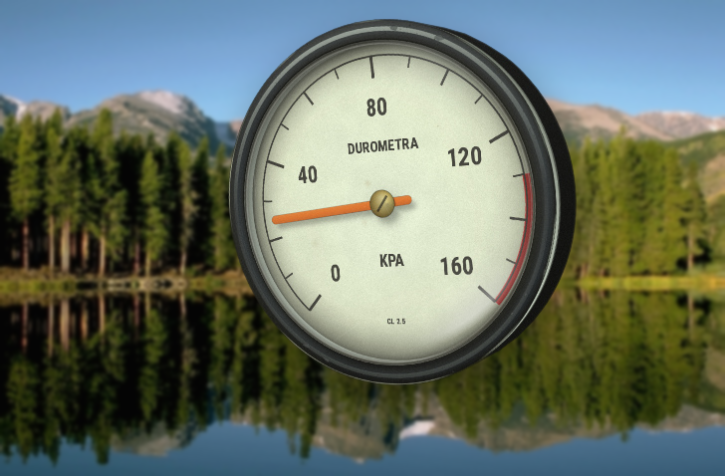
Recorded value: 25 kPa
